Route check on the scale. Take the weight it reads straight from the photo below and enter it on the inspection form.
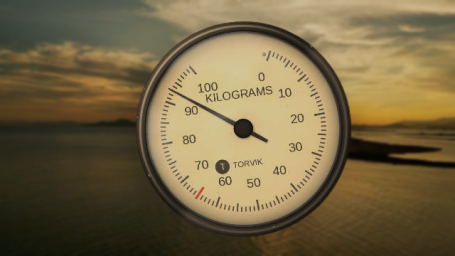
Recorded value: 93 kg
